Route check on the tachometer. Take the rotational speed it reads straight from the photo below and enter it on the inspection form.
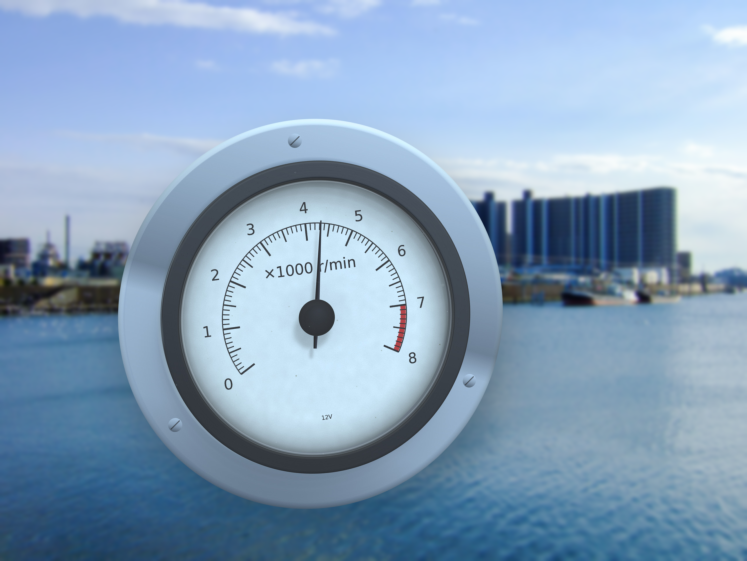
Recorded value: 4300 rpm
